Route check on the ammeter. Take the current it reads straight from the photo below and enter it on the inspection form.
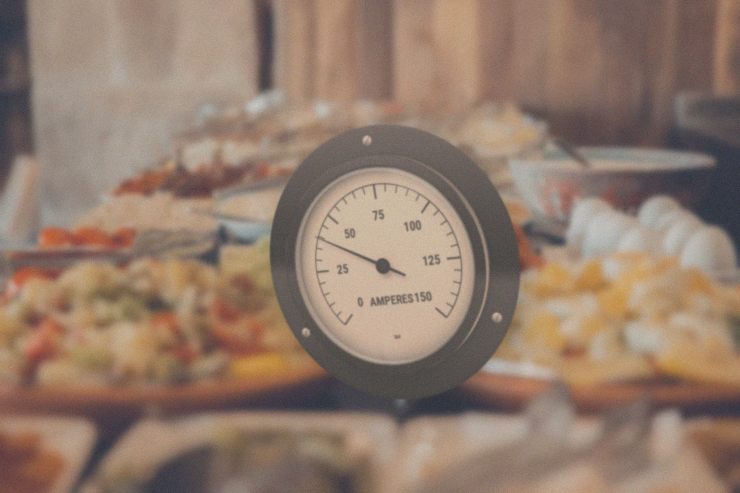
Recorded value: 40 A
